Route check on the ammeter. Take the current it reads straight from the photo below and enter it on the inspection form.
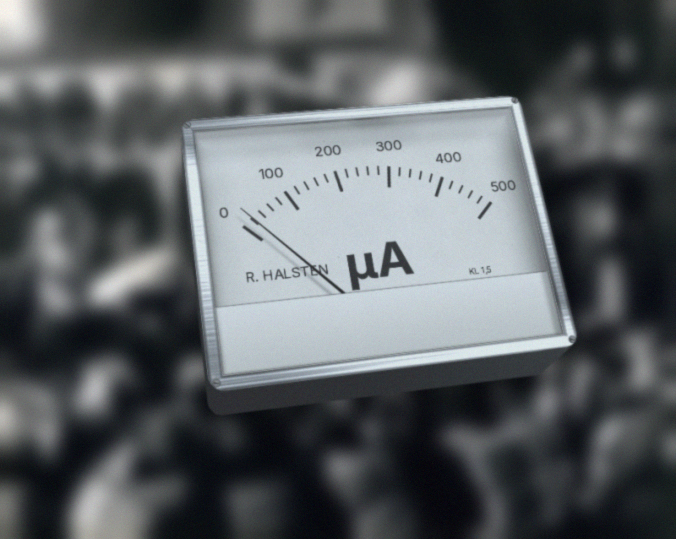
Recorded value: 20 µA
